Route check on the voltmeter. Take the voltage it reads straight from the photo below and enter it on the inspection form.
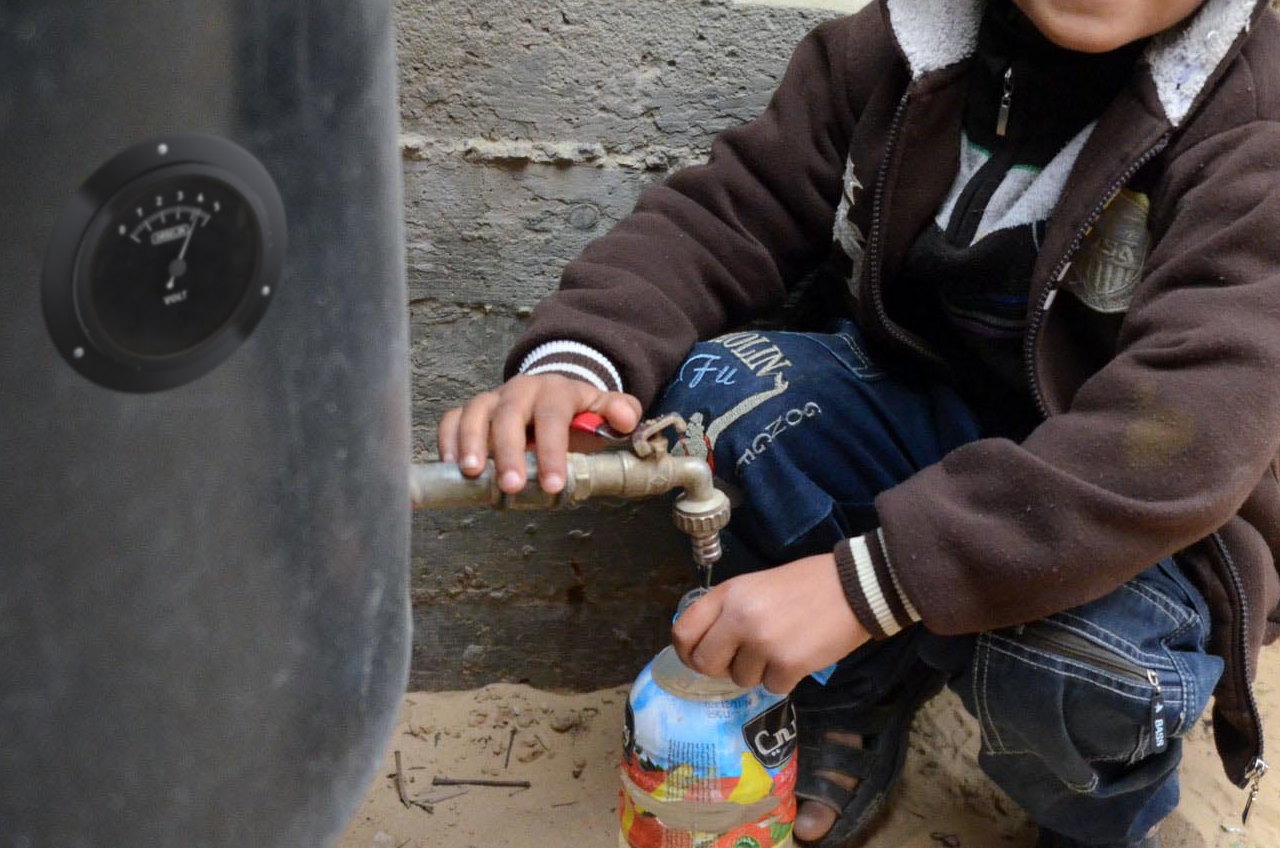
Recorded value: 4 V
